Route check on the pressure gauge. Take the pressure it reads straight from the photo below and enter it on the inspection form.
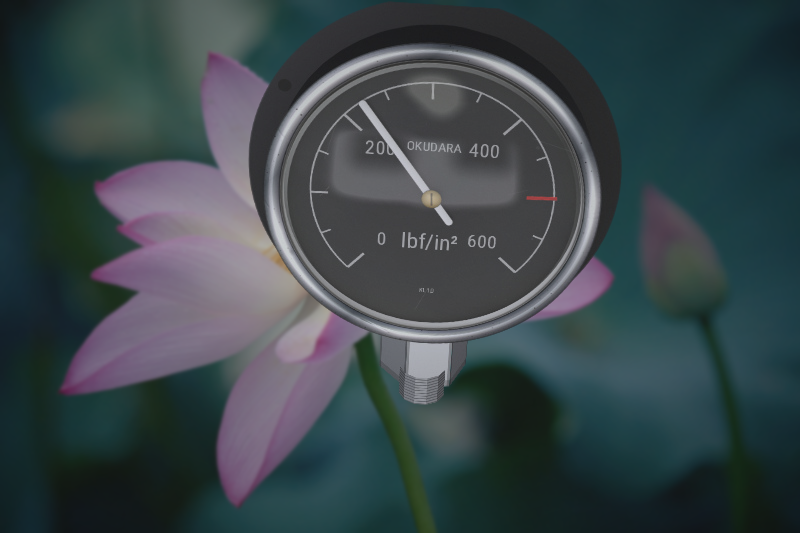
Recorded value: 225 psi
